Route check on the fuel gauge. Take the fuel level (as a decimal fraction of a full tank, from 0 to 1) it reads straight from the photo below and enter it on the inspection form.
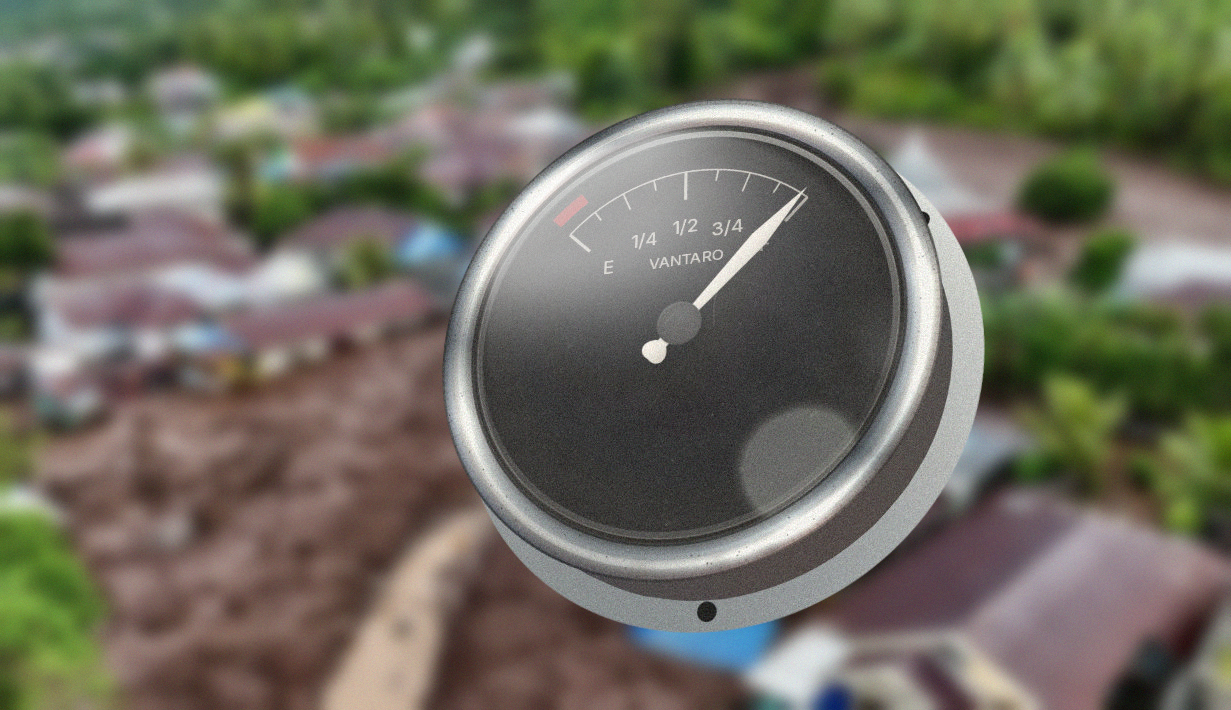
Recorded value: 1
